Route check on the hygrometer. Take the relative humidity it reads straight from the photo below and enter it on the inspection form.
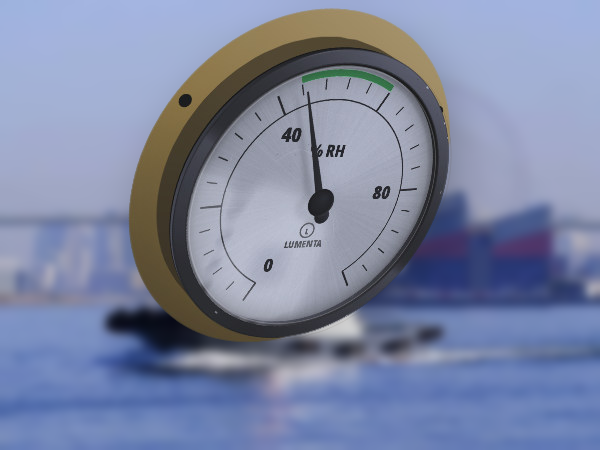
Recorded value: 44 %
